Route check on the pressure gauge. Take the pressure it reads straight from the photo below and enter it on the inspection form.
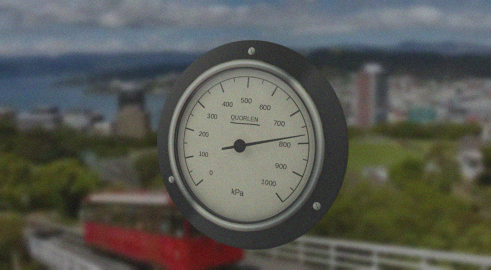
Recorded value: 775 kPa
